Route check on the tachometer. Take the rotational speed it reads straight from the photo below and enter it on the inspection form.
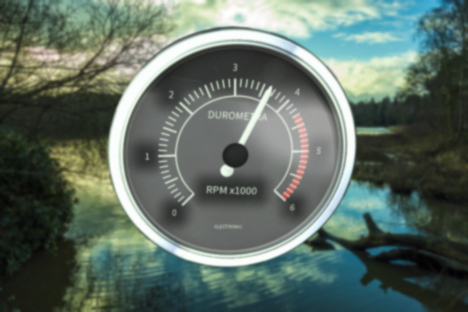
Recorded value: 3600 rpm
